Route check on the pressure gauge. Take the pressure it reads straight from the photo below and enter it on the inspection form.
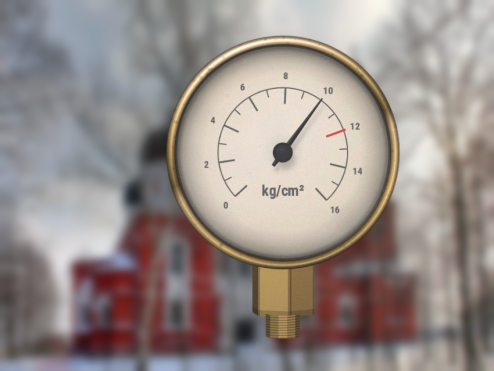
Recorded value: 10 kg/cm²
